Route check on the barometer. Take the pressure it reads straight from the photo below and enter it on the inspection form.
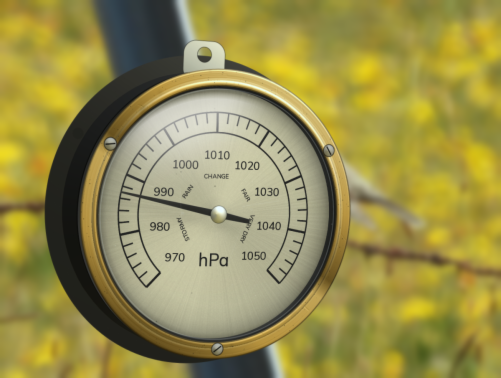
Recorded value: 987 hPa
